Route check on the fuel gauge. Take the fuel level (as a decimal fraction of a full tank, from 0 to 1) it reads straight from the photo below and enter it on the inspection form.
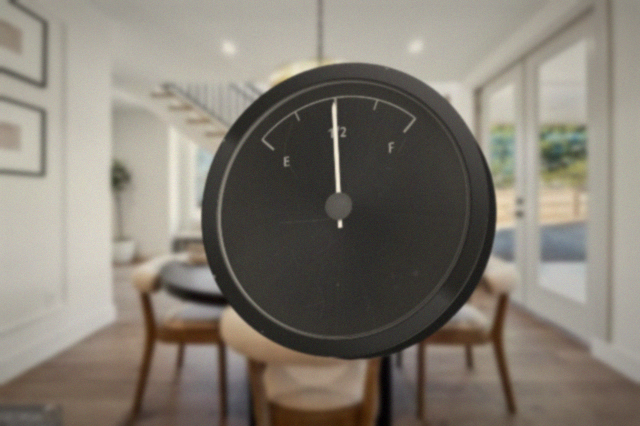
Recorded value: 0.5
